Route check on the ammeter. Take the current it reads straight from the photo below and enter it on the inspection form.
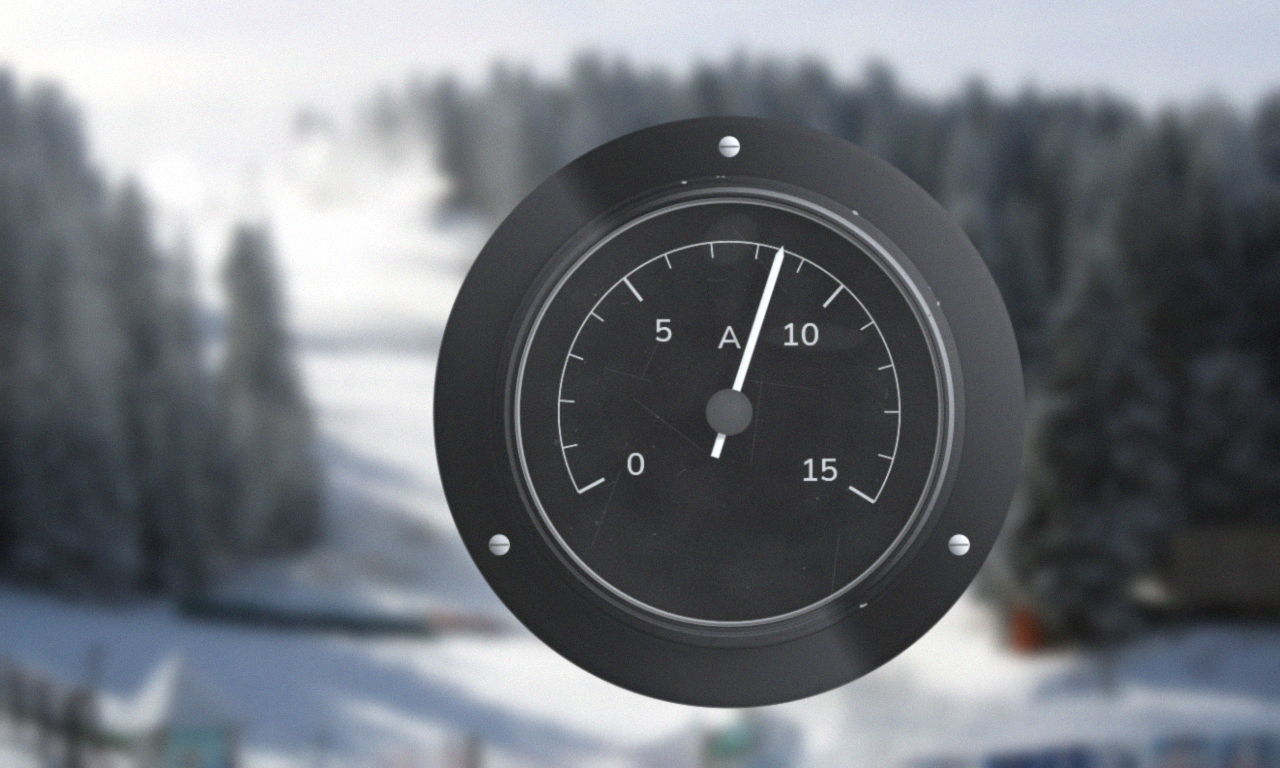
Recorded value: 8.5 A
